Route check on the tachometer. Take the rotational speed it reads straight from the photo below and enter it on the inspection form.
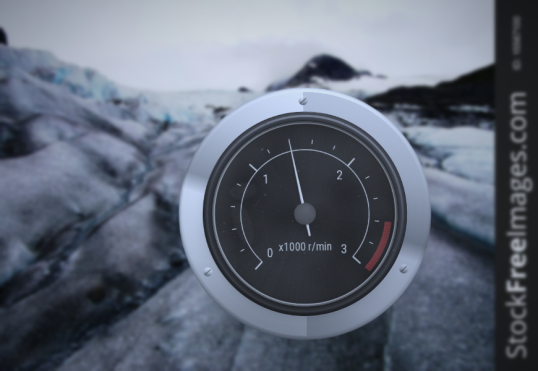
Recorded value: 1400 rpm
